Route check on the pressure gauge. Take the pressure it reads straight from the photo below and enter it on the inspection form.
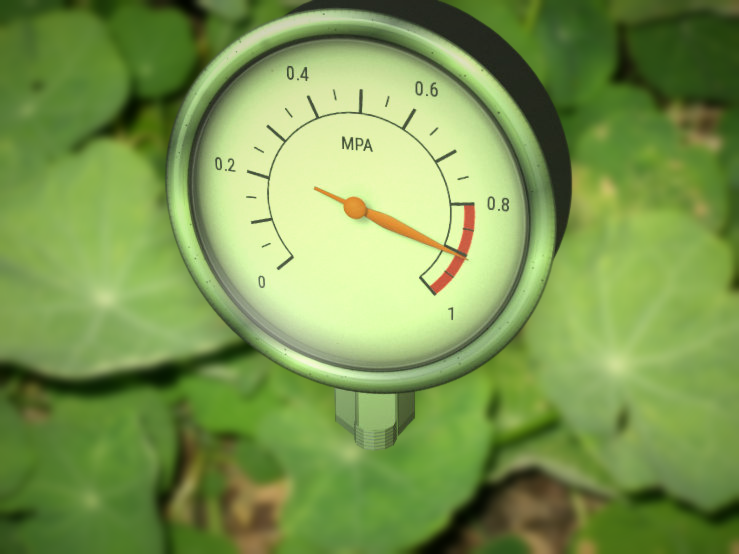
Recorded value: 0.9 MPa
